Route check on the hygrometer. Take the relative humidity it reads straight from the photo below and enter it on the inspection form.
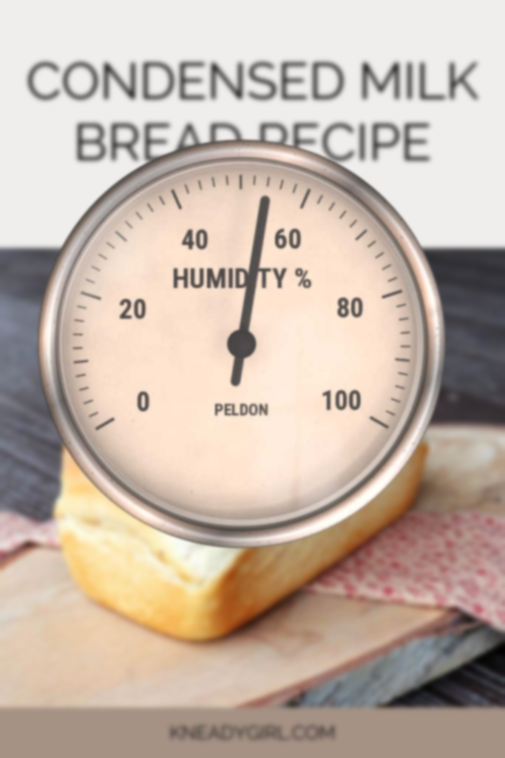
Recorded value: 54 %
